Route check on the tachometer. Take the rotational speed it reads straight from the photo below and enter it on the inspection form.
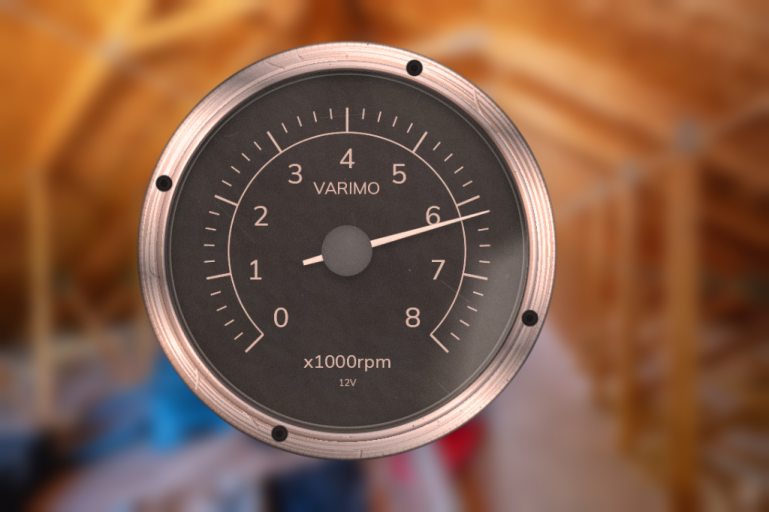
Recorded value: 6200 rpm
